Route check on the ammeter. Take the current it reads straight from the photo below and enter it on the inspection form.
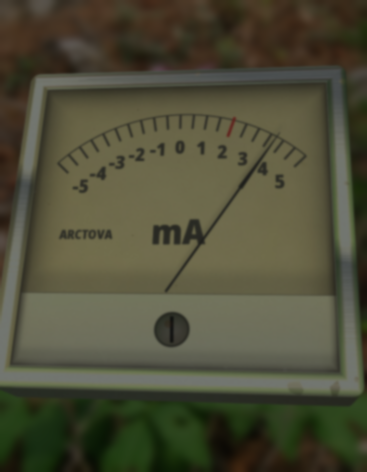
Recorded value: 3.75 mA
